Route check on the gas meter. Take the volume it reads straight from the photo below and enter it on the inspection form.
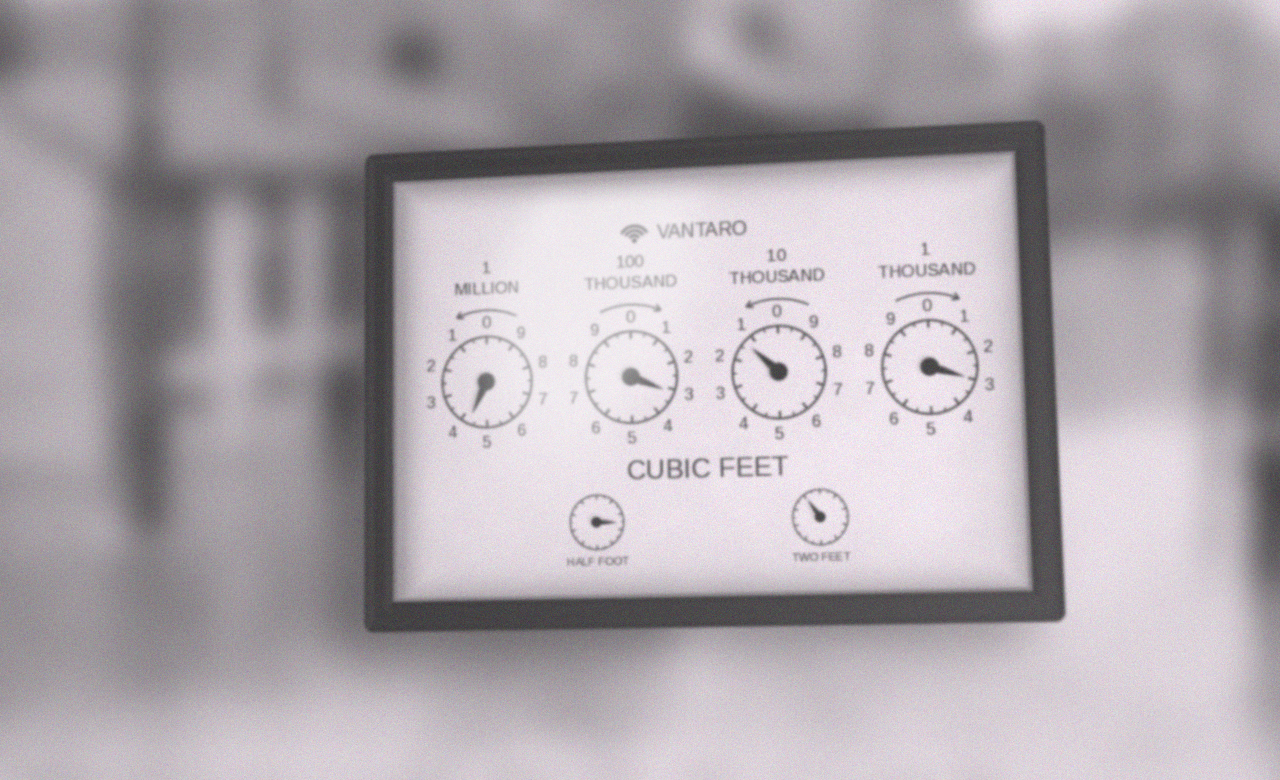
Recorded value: 431300 ft³
